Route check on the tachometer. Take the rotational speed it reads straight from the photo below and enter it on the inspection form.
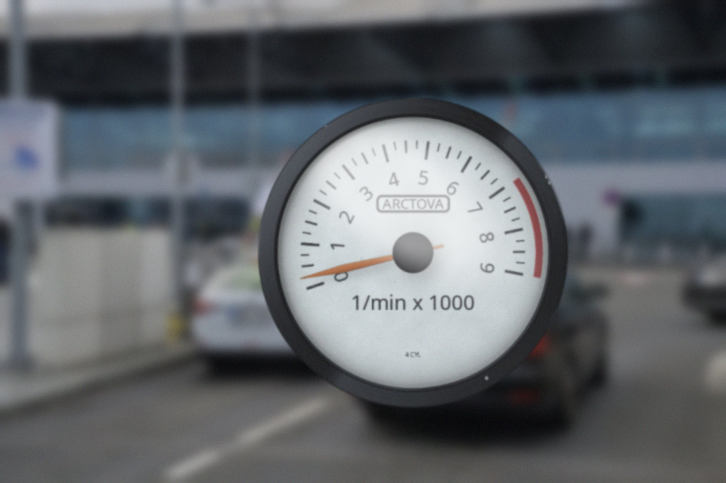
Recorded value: 250 rpm
